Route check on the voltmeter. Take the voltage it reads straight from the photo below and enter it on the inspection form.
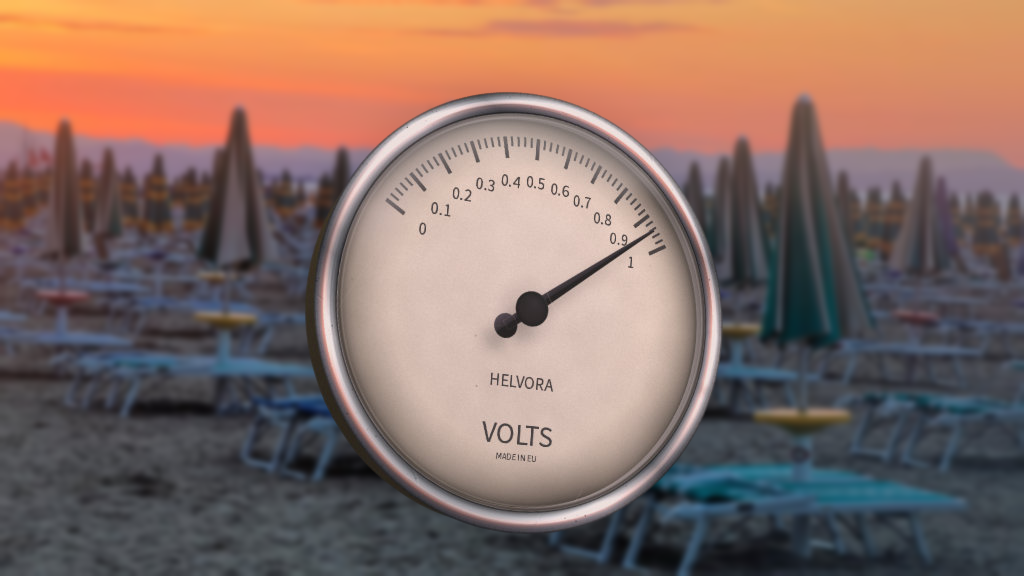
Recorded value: 0.94 V
